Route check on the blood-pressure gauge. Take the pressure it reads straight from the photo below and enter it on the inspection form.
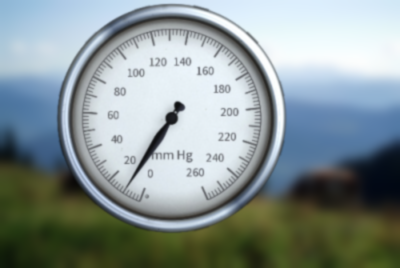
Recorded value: 10 mmHg
